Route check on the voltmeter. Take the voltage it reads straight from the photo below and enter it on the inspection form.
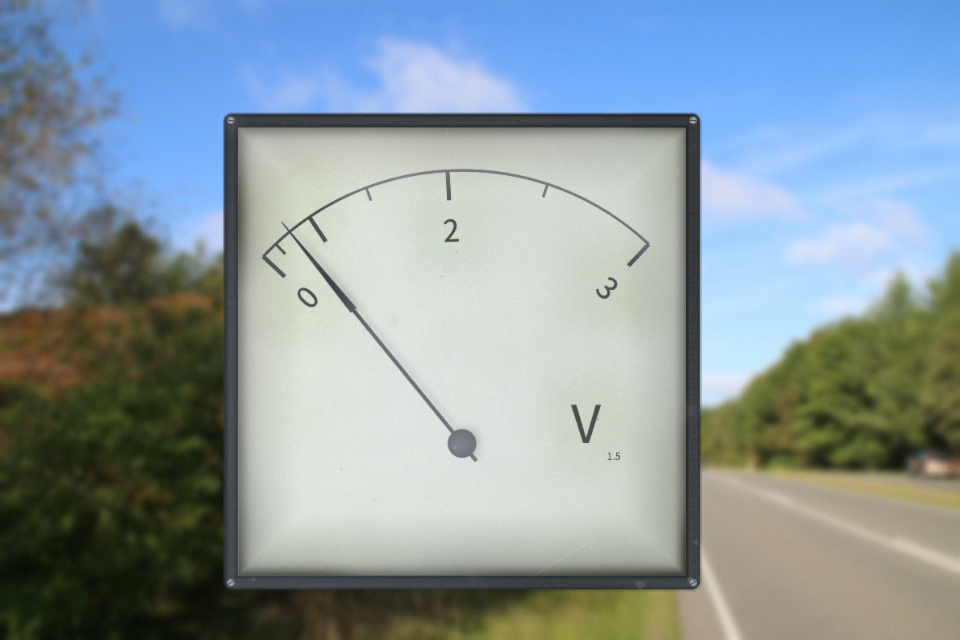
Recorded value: 0.75 V
